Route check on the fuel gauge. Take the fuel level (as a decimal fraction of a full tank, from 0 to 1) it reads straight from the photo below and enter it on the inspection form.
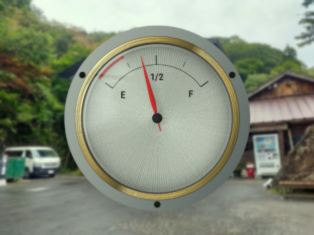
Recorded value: 0.375
